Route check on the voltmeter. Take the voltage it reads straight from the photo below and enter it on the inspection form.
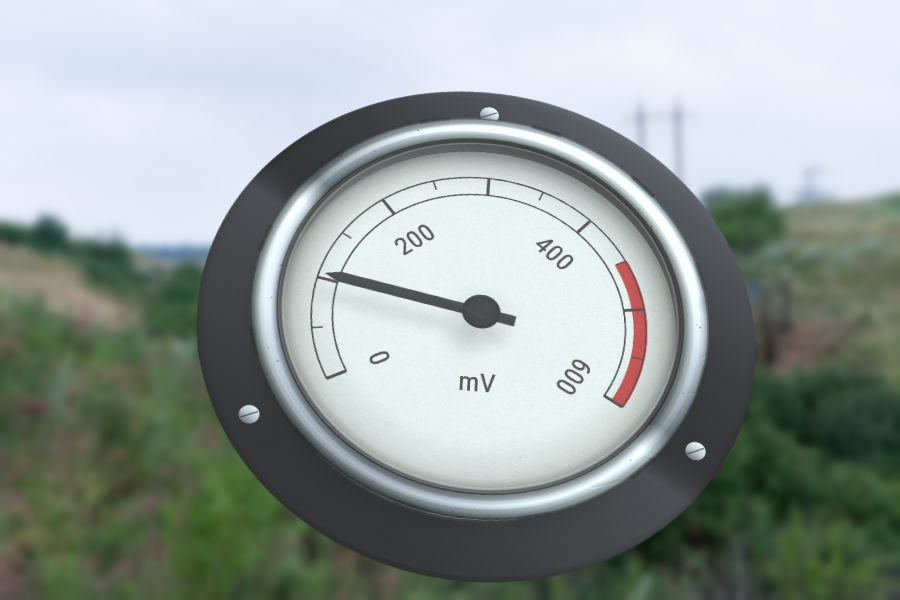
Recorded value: 100 mV
